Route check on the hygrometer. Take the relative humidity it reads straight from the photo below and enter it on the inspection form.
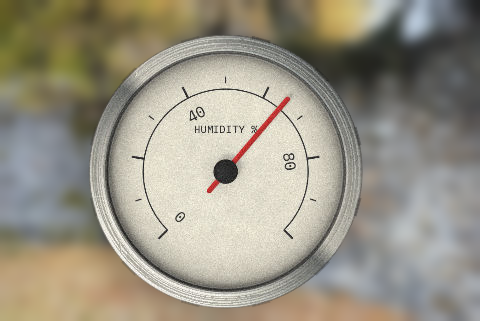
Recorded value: 65 %
